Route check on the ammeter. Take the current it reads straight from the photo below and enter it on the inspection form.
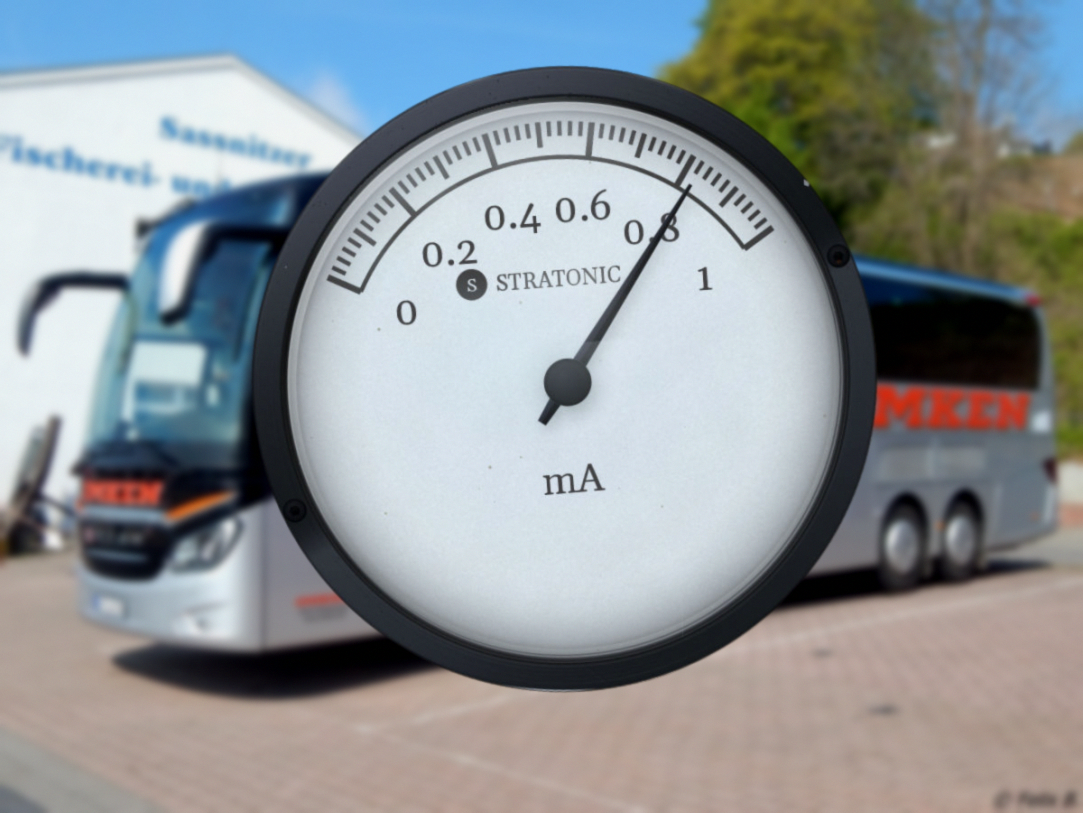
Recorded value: 0.82 mA
